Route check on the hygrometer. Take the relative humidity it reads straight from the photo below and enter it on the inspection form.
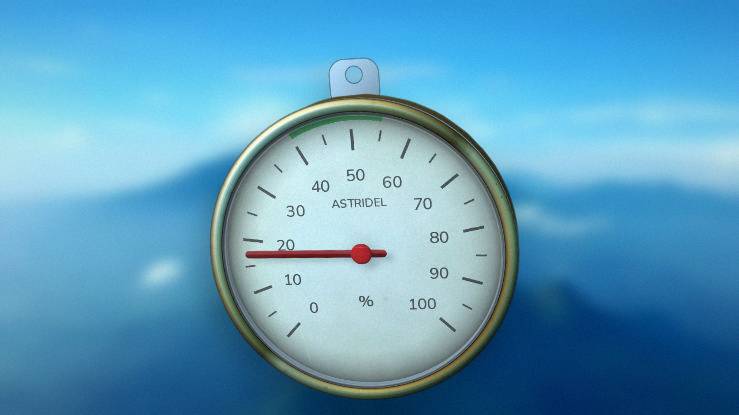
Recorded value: 17.5 %
